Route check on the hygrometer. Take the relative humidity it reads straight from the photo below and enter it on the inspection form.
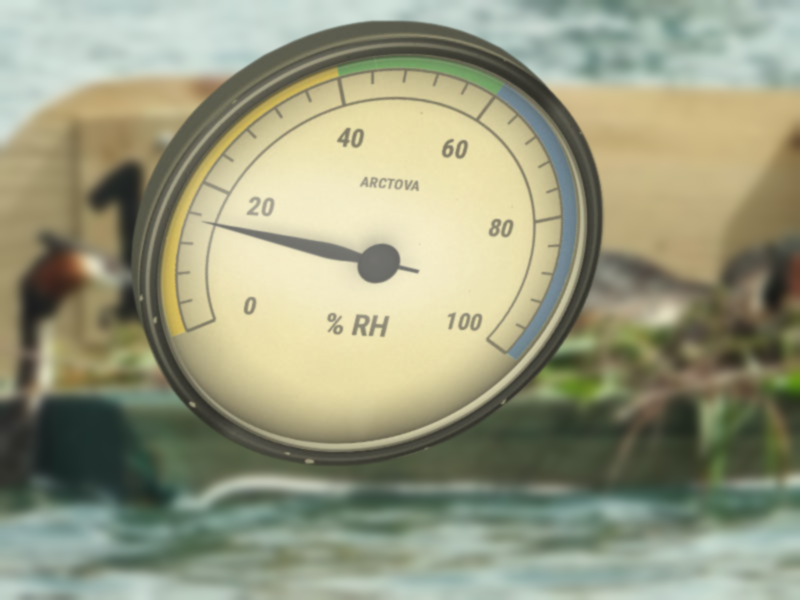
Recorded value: 16 %
